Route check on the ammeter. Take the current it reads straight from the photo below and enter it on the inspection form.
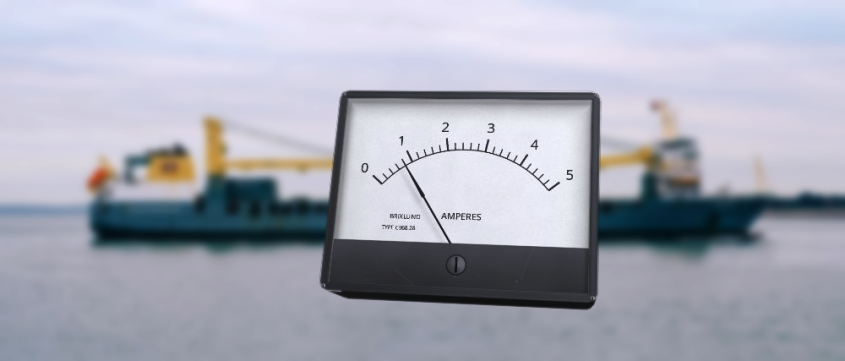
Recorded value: 0.8 A
